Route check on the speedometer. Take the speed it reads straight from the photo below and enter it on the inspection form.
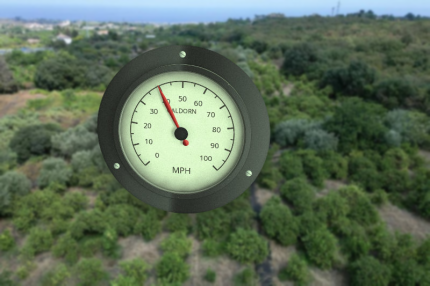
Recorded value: 40 mph
